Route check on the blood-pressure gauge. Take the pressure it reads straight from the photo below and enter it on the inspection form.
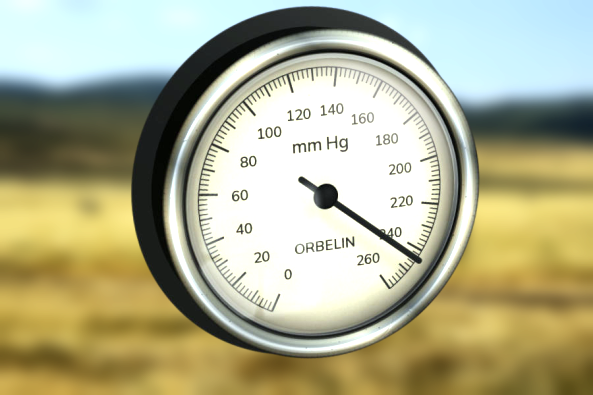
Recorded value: 244 mmHg
